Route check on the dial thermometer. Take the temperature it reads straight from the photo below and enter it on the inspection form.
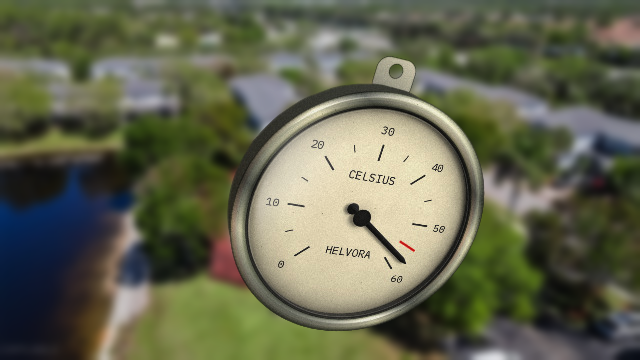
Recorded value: 57.5 °C
